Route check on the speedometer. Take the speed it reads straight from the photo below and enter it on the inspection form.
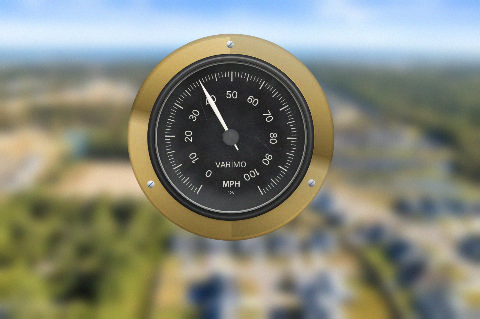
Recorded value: 40 mph
